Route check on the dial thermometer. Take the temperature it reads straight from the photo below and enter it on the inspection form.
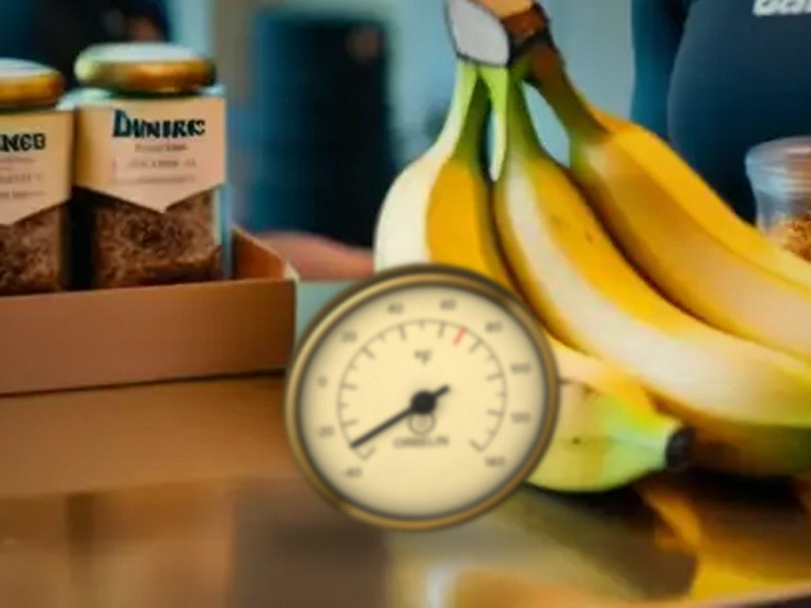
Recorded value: -30 °F
